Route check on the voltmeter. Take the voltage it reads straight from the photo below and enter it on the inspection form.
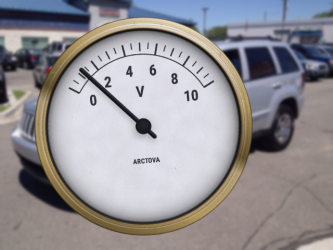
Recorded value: 1.25 V
